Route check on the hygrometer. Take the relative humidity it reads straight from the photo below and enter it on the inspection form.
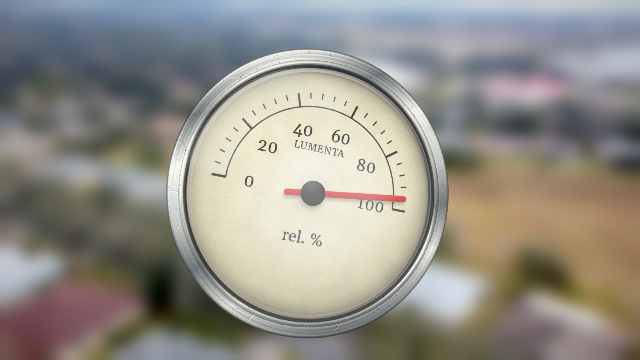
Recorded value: 96 %
